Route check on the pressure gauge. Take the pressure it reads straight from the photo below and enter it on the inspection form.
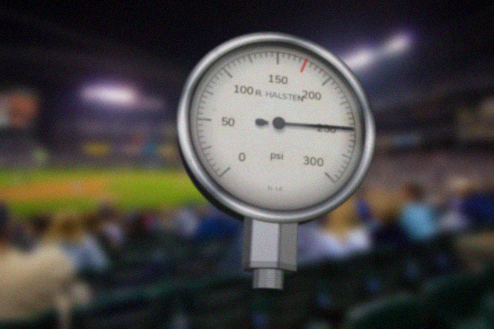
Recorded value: 250 psi
